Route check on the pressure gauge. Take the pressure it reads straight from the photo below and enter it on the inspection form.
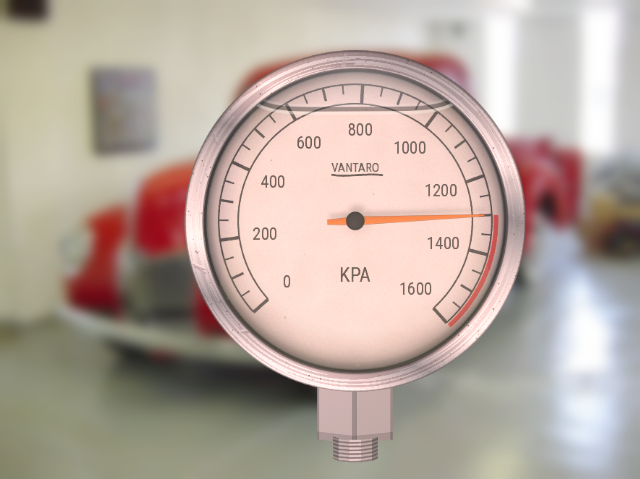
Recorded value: 1300 kPa
